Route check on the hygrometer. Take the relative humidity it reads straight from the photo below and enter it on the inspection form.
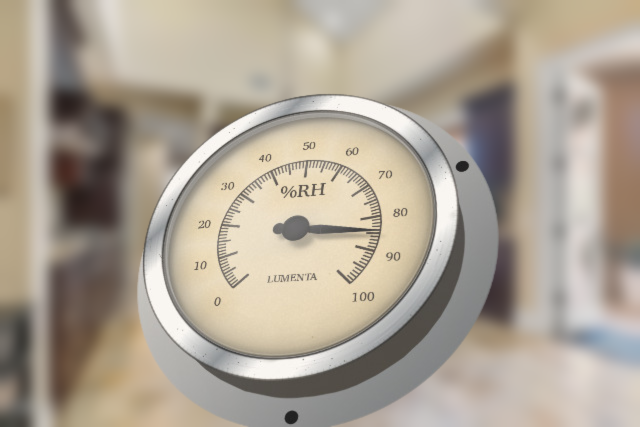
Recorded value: 85 %
